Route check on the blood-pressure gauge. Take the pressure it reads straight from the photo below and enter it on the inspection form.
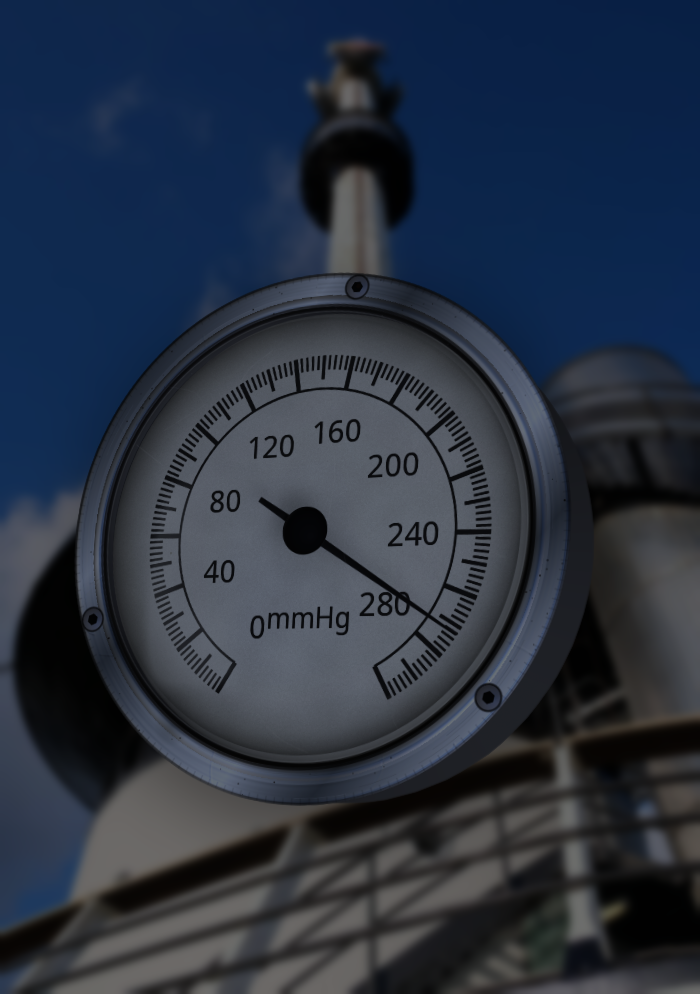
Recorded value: 272 mmHg
